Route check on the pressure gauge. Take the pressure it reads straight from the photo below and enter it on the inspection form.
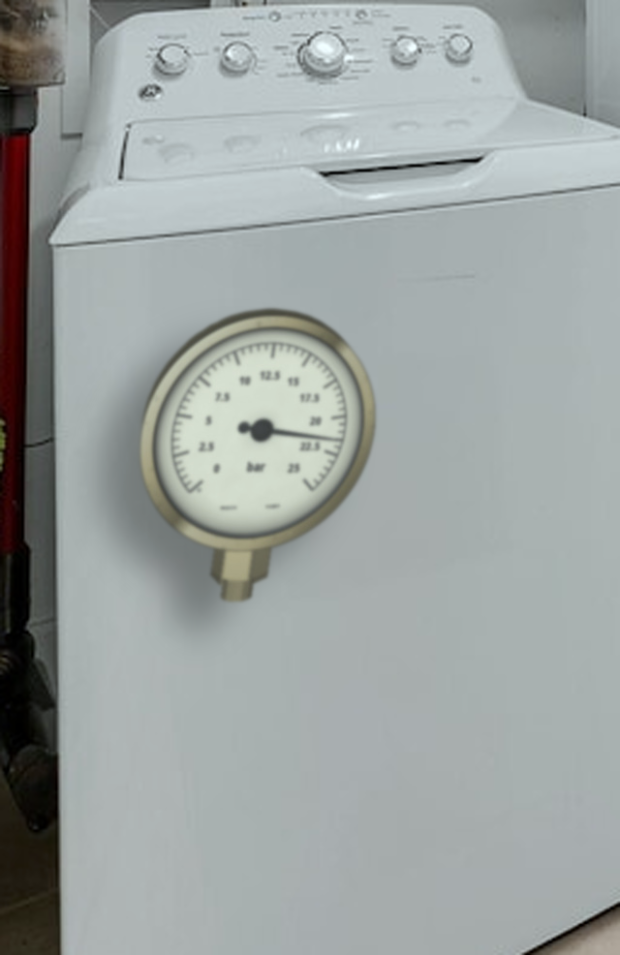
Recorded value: 21.5 bar
